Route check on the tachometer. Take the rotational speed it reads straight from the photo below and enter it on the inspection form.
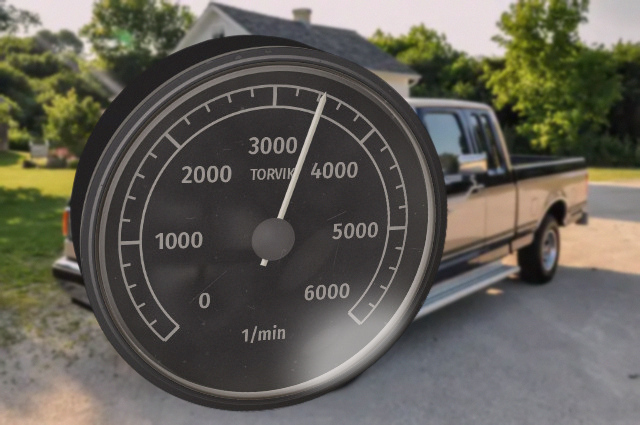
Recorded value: 3400 rpm
